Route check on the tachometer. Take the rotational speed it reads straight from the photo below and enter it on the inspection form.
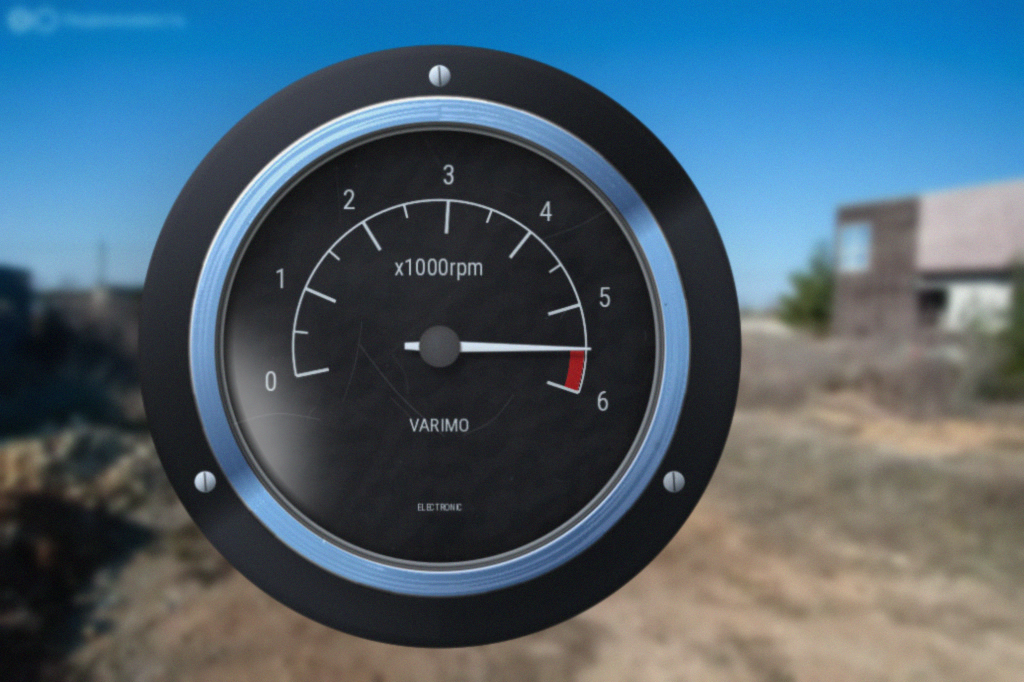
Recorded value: 5500 rpm
